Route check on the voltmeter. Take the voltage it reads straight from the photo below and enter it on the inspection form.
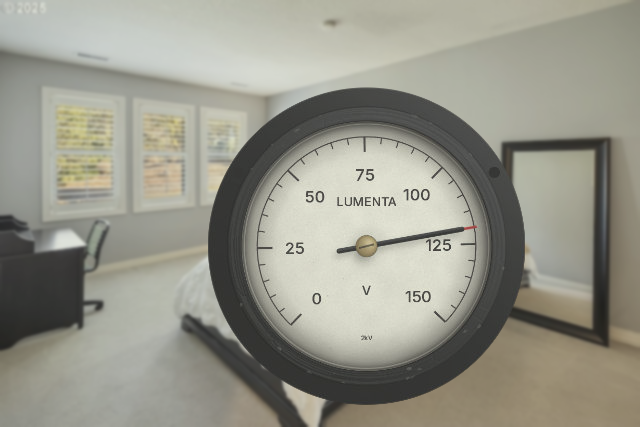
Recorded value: 120 V
